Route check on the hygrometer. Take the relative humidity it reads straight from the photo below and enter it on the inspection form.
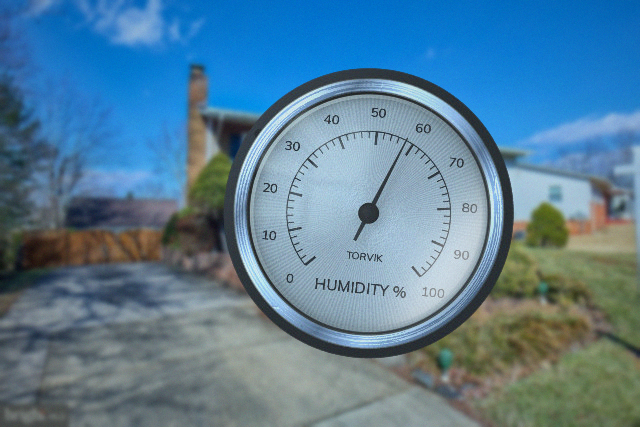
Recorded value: 58 %
